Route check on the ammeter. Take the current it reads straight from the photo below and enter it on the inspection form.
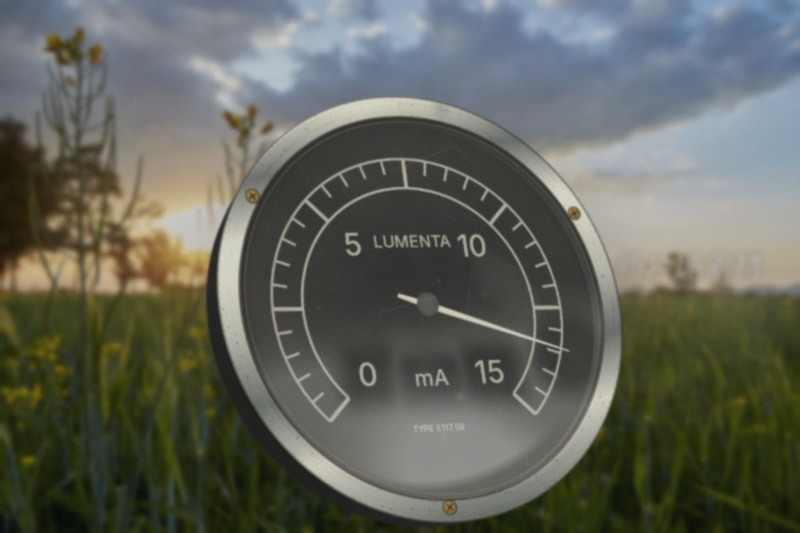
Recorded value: 13.5 mA
